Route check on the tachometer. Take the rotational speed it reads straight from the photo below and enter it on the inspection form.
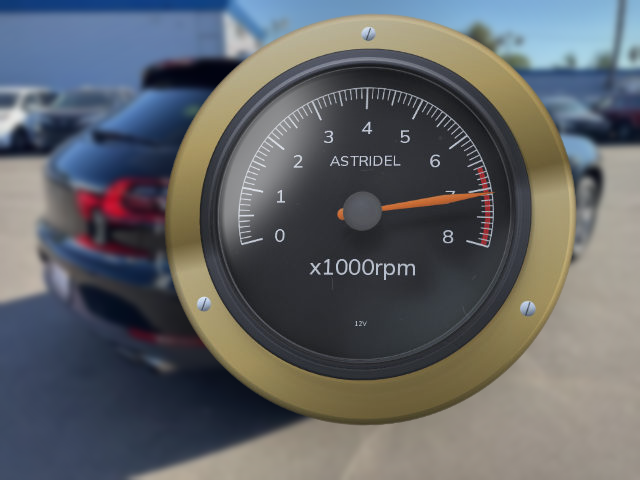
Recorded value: 7100 rpm
